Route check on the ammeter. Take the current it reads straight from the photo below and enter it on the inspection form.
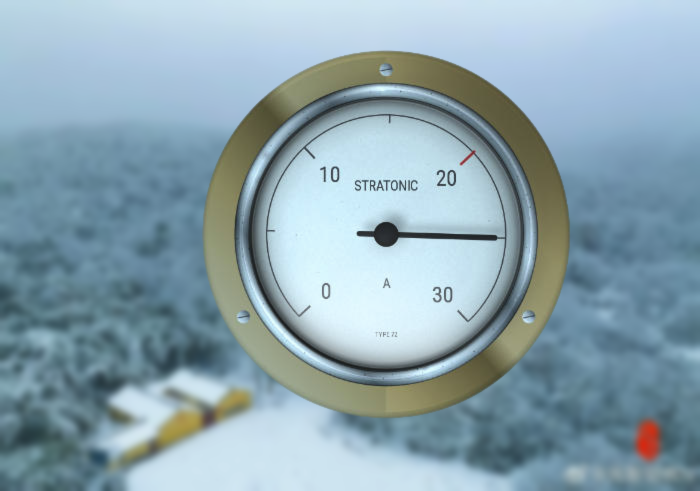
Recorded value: 25 A
